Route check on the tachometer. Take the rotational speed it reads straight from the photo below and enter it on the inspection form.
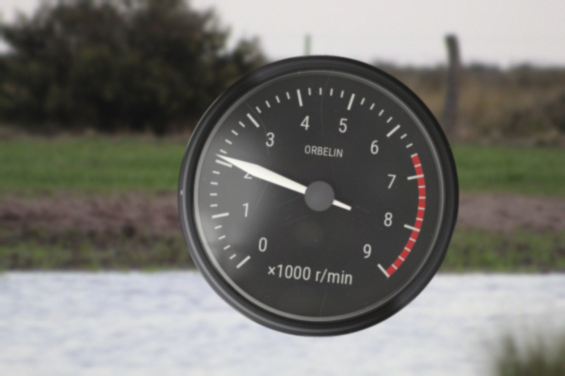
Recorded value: 2100 rpm
